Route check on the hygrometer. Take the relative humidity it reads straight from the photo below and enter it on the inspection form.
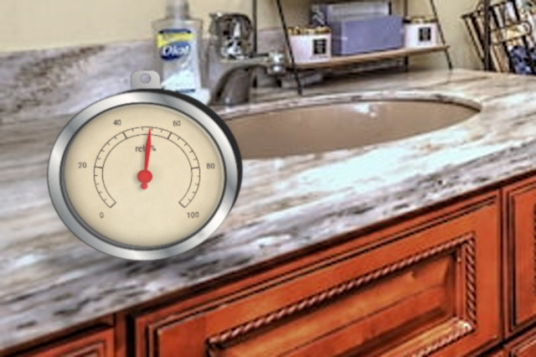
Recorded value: 52 %
